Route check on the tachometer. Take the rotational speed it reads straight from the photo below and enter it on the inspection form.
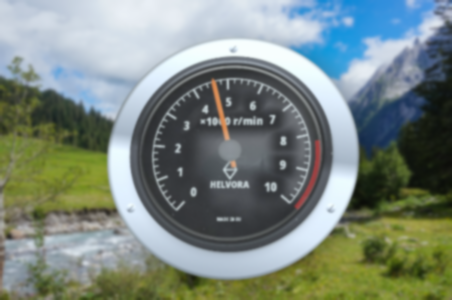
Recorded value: 4600 rpm
